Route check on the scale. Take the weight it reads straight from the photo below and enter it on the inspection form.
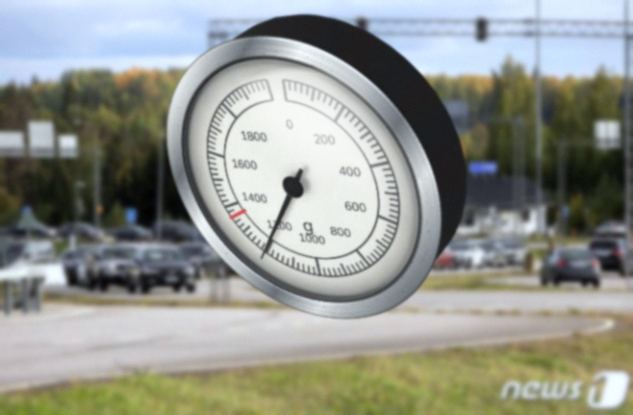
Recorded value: 1200 g
